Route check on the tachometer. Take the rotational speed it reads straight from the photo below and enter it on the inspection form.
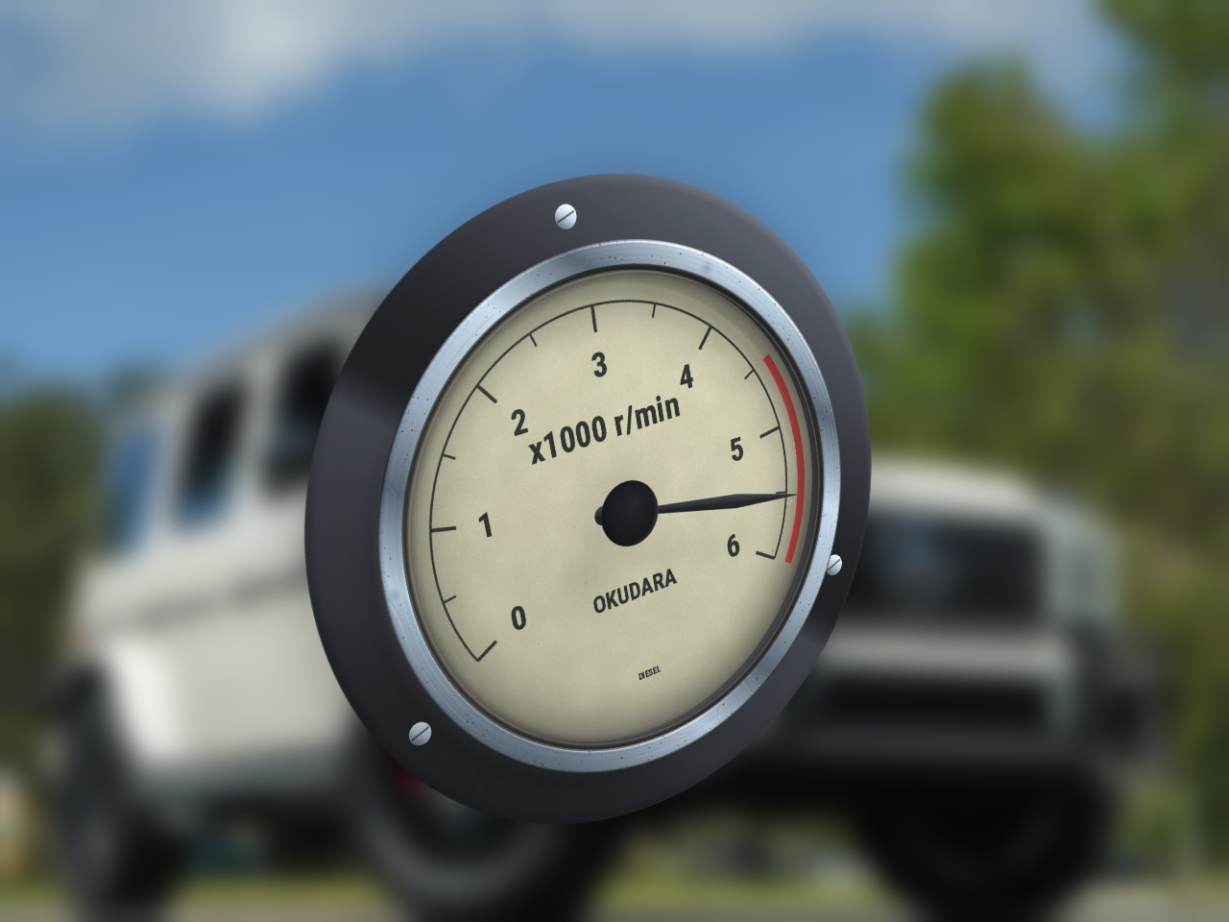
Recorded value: 5500 rpm
